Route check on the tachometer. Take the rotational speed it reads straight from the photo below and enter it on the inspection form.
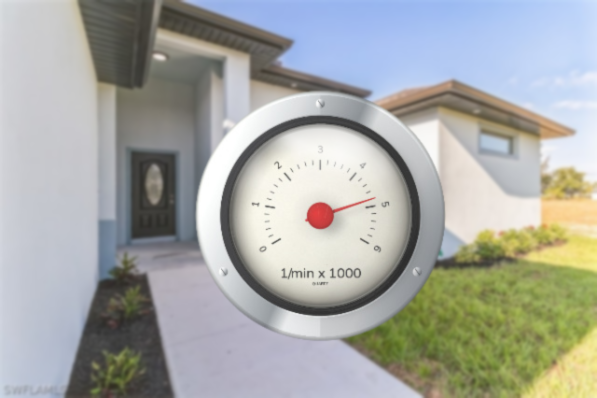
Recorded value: 4800 rpm
